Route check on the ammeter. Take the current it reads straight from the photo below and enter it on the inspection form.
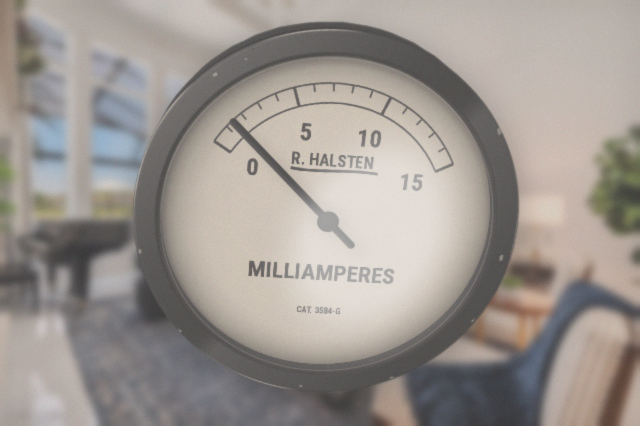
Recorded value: 1.5 mA
